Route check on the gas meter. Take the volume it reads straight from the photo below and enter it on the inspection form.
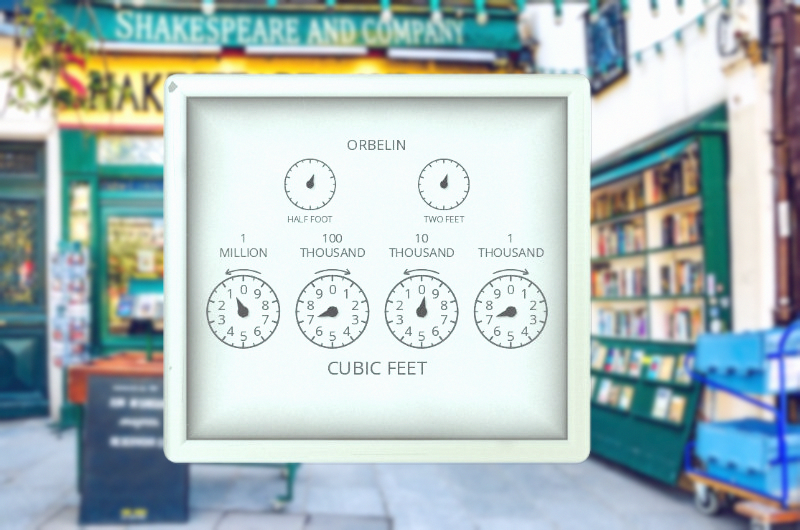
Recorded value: 69700 ft³
